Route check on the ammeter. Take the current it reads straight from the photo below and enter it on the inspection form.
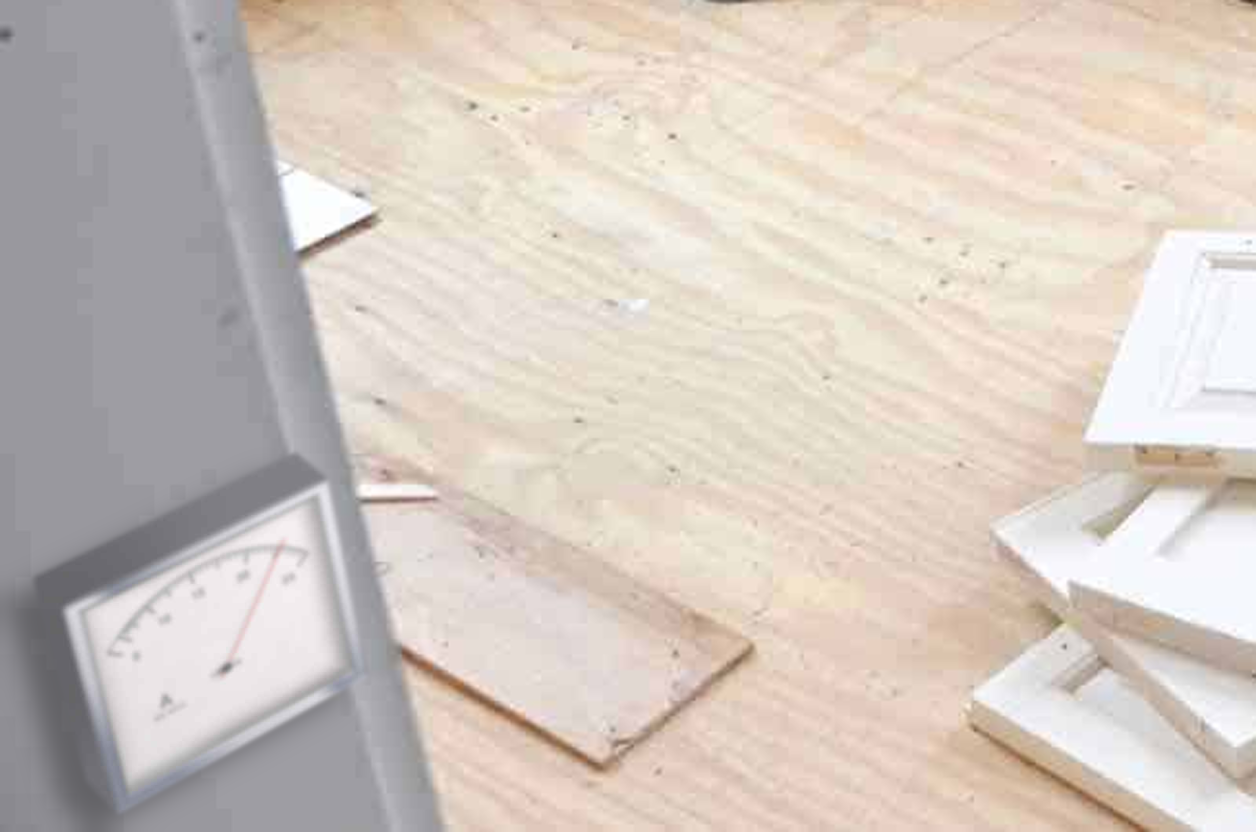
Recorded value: 22.5 A
